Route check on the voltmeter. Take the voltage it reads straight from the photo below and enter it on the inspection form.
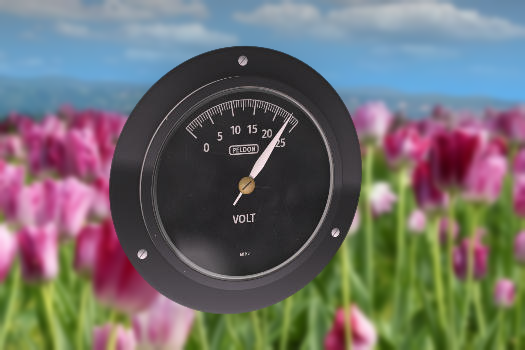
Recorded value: 22.5 V
